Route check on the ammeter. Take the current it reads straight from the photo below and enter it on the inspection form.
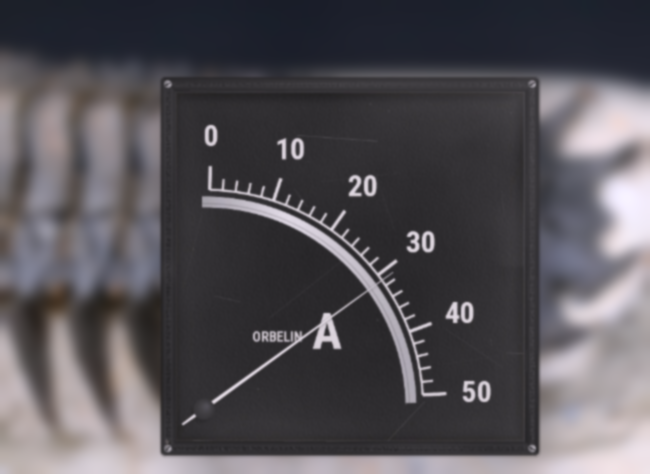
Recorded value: 31 A
